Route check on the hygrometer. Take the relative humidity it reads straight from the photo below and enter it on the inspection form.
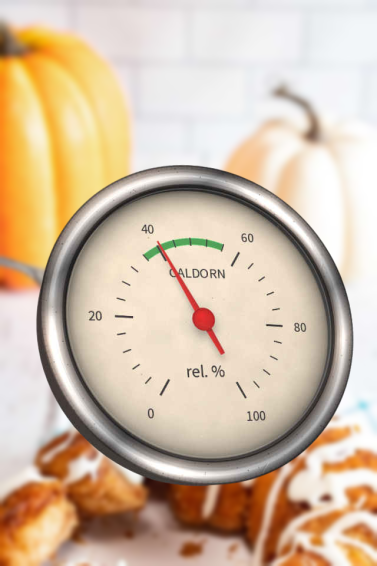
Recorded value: 40 %
